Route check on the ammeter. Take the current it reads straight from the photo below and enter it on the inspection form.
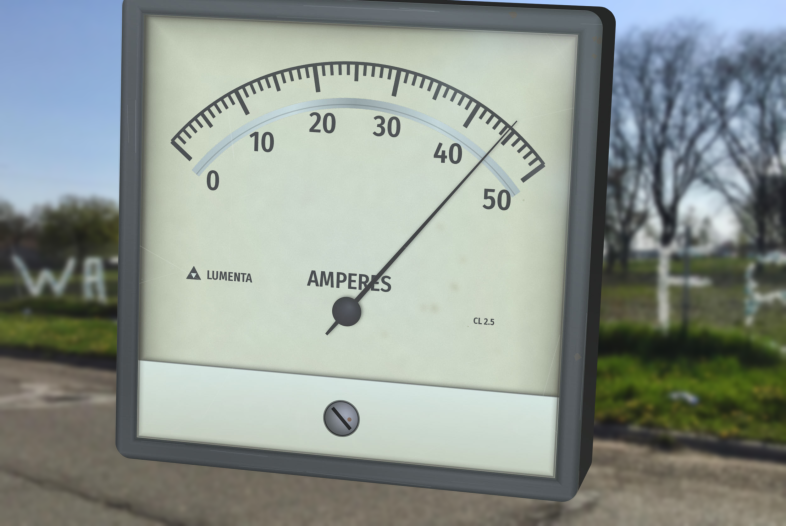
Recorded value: 44.5 A
